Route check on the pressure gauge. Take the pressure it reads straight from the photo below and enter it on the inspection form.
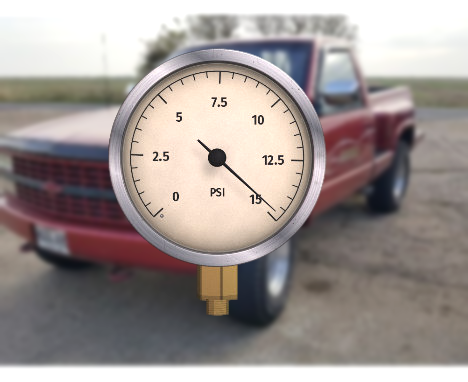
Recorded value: 14.75 psi
